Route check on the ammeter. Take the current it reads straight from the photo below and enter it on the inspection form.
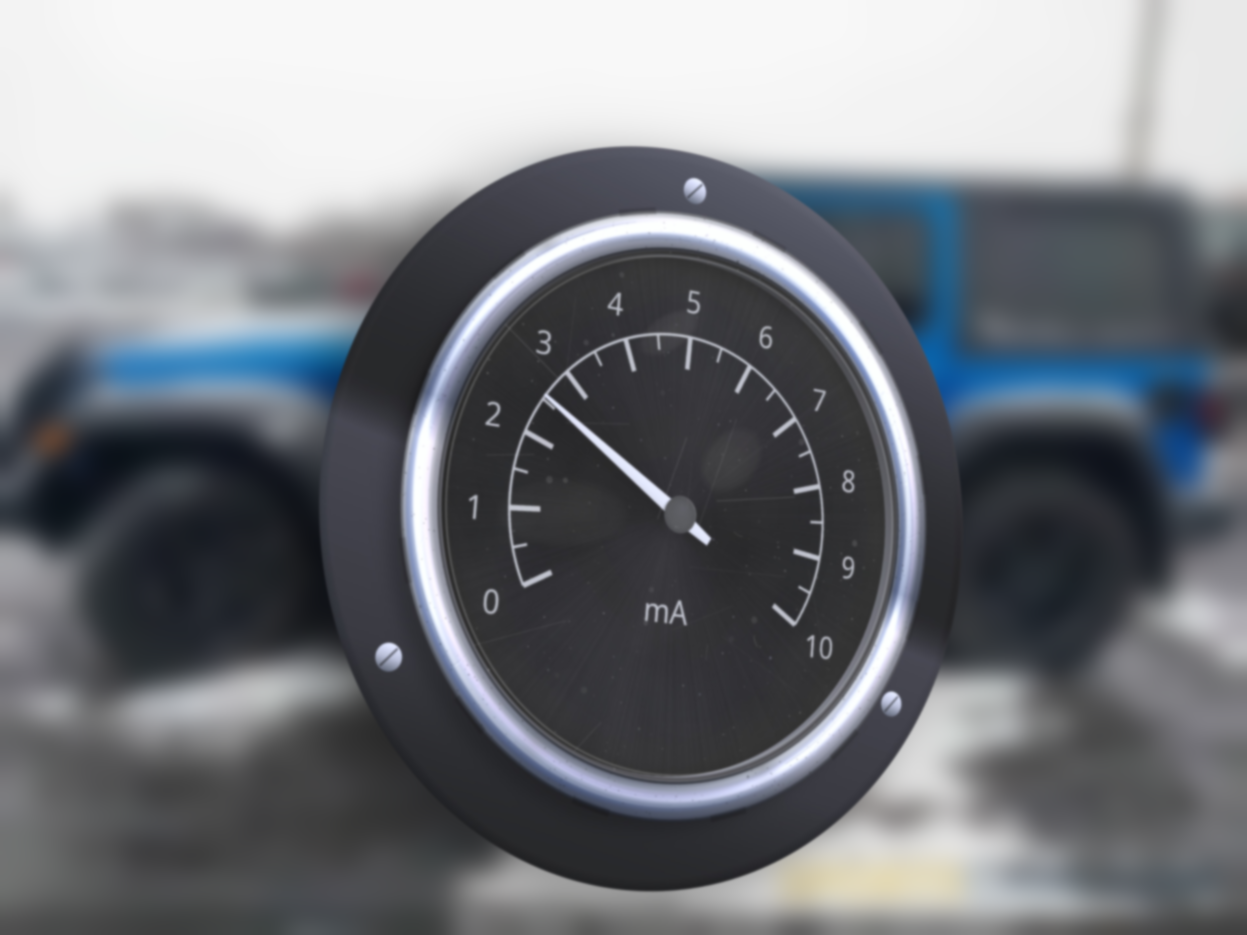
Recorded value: 2.5 mA
